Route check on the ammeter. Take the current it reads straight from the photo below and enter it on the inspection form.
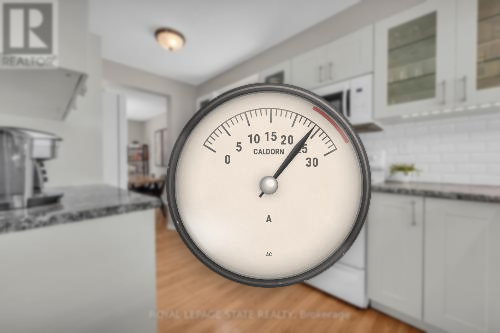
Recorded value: 24 A
